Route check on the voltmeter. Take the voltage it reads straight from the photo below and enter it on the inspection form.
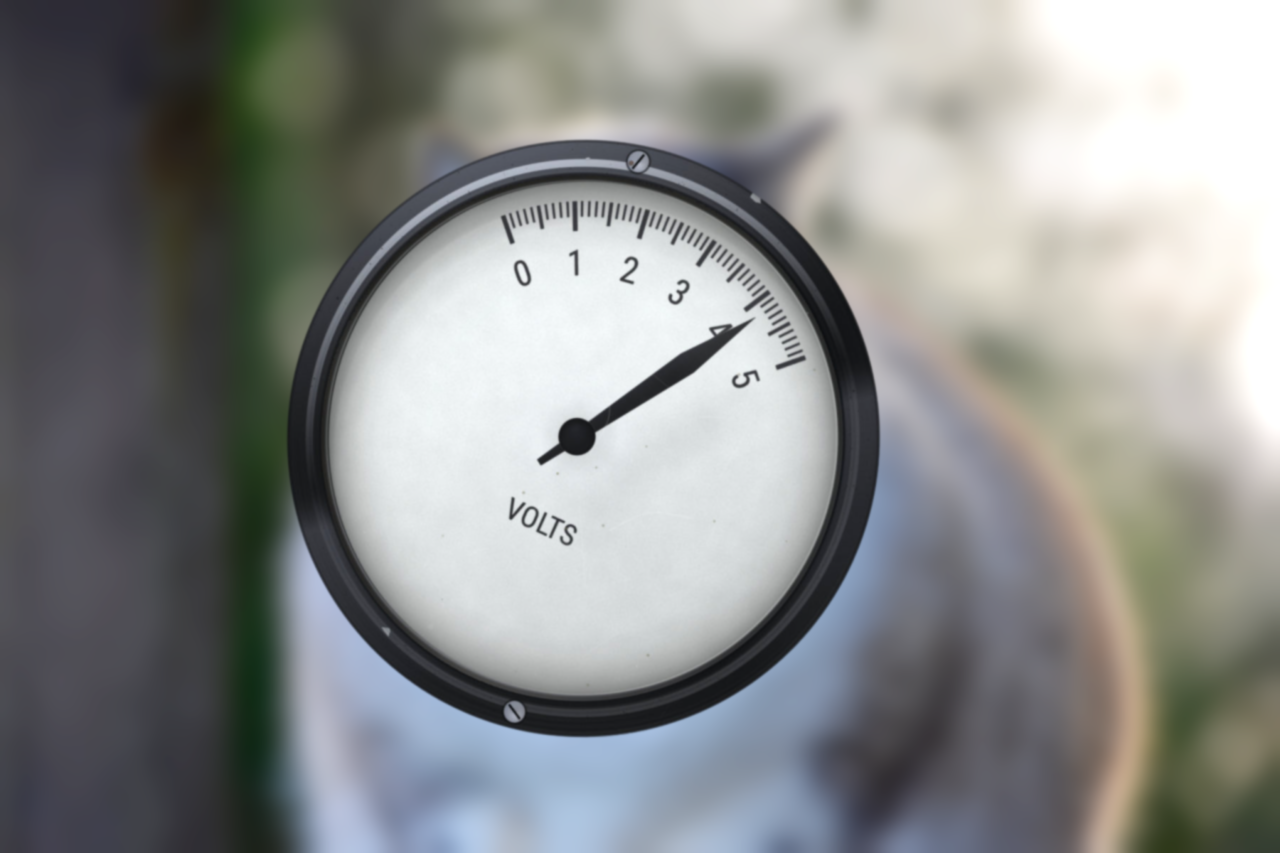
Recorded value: 4.2 V
